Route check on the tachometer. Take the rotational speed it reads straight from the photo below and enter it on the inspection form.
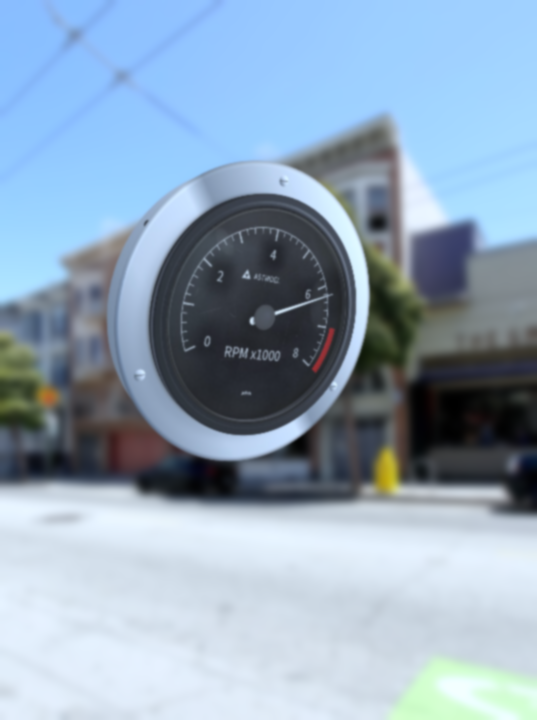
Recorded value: 6200 rpm
